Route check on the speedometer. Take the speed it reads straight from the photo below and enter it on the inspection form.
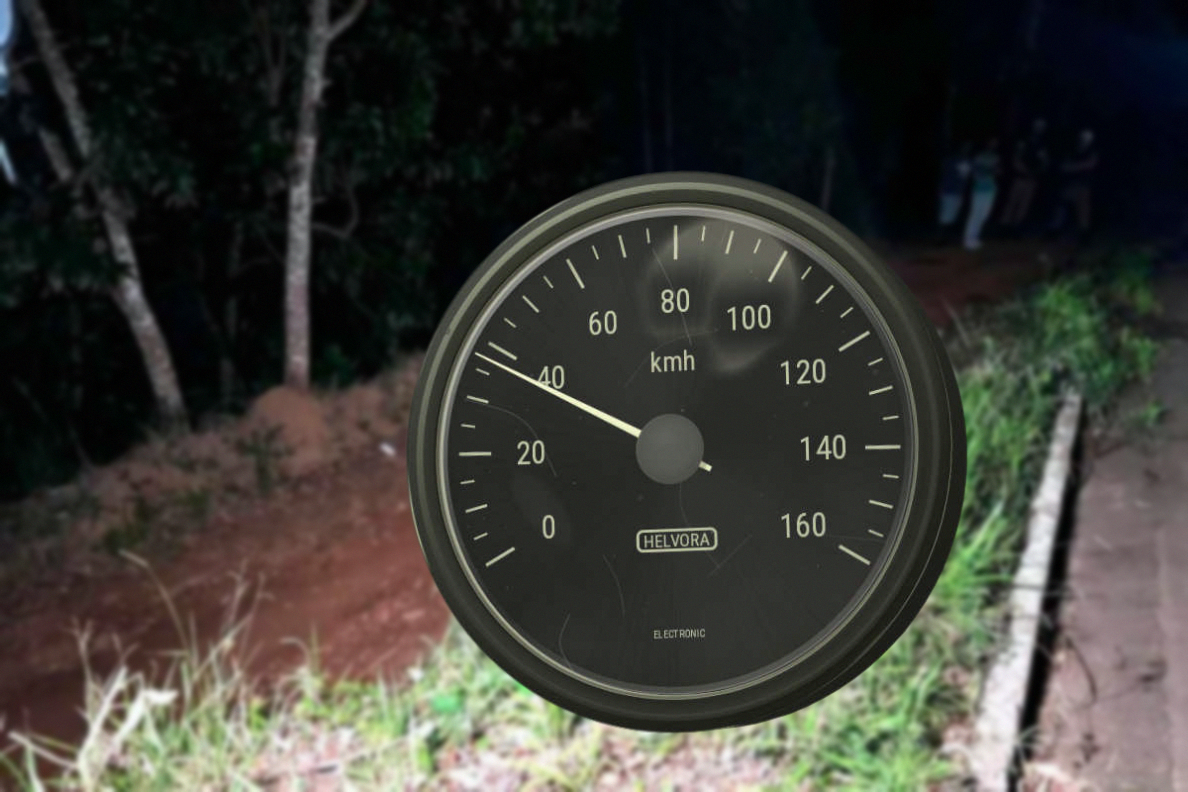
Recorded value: 37.5 km/h
